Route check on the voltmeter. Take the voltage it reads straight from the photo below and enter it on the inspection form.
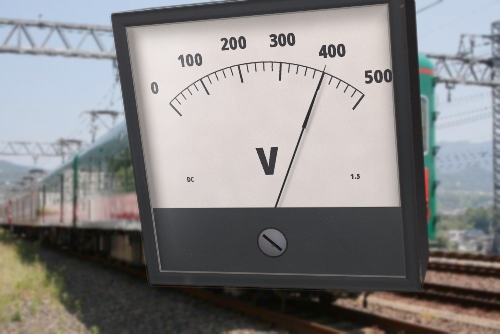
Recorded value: 400 V
